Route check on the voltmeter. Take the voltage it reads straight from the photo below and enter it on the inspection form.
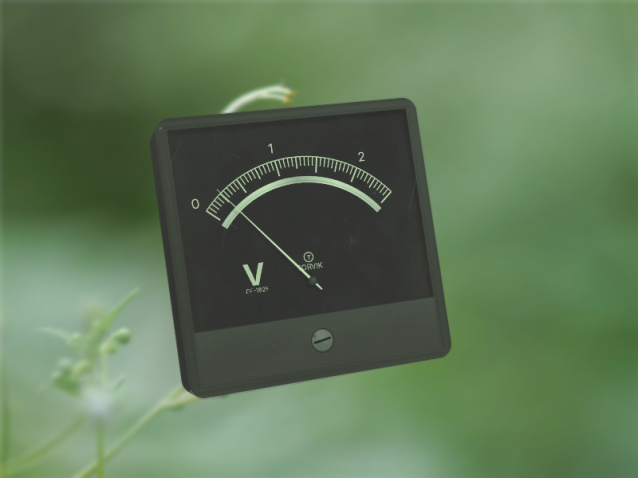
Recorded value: 0.25 V
